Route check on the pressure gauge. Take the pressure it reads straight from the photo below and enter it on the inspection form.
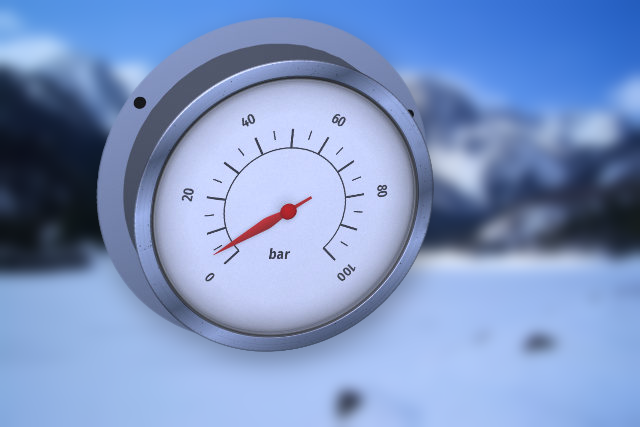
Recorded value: 5 bar
